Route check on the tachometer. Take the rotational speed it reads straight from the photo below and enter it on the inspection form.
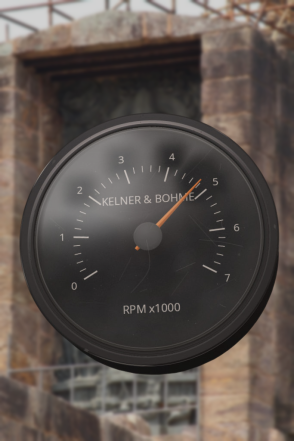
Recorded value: 4800 rpm
